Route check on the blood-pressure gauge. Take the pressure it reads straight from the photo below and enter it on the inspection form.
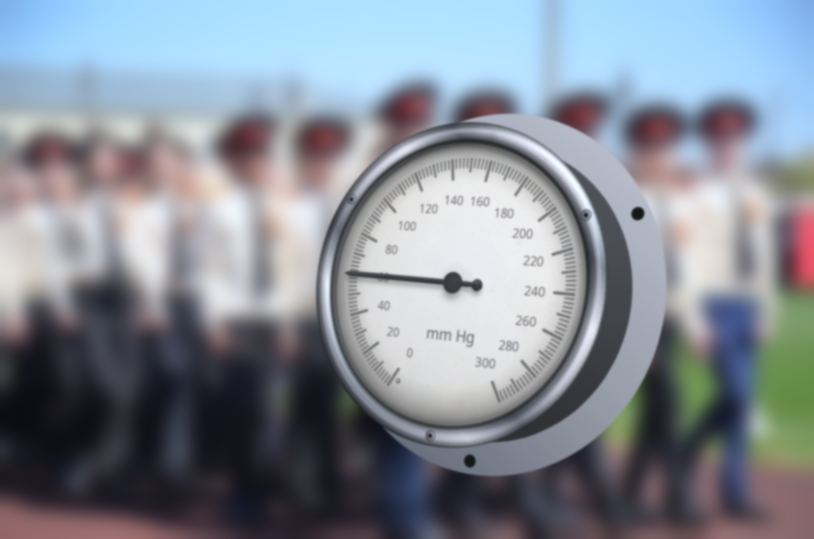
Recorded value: 60 mmHg
